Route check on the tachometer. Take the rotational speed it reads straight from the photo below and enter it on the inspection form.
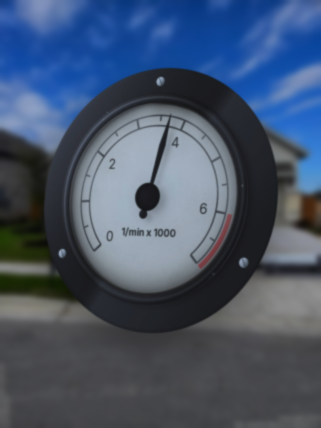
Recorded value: 3750 rpm
